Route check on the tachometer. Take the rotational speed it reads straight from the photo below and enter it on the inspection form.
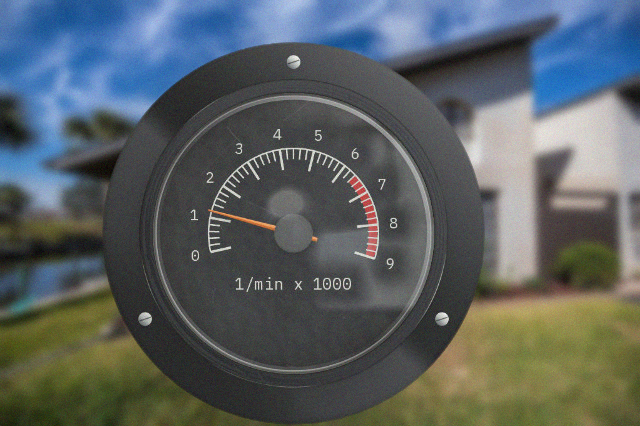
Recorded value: 1200 rpm
